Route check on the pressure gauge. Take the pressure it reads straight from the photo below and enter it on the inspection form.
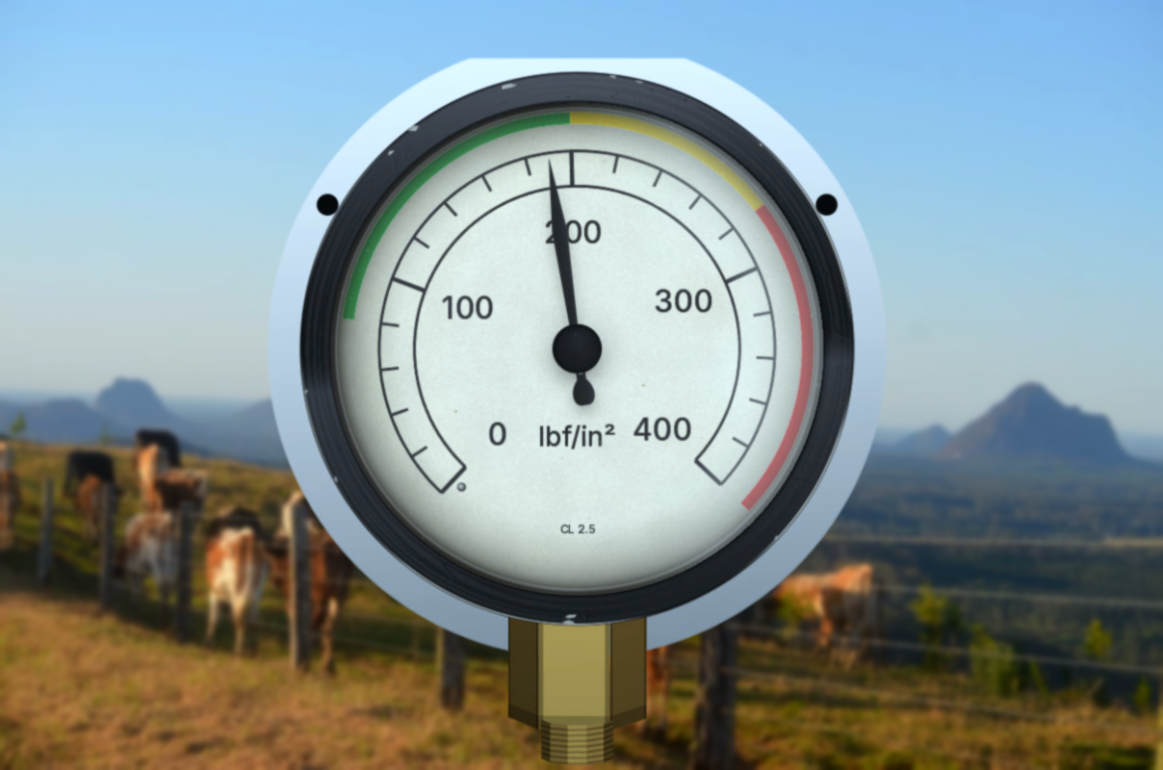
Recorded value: 190 psi
